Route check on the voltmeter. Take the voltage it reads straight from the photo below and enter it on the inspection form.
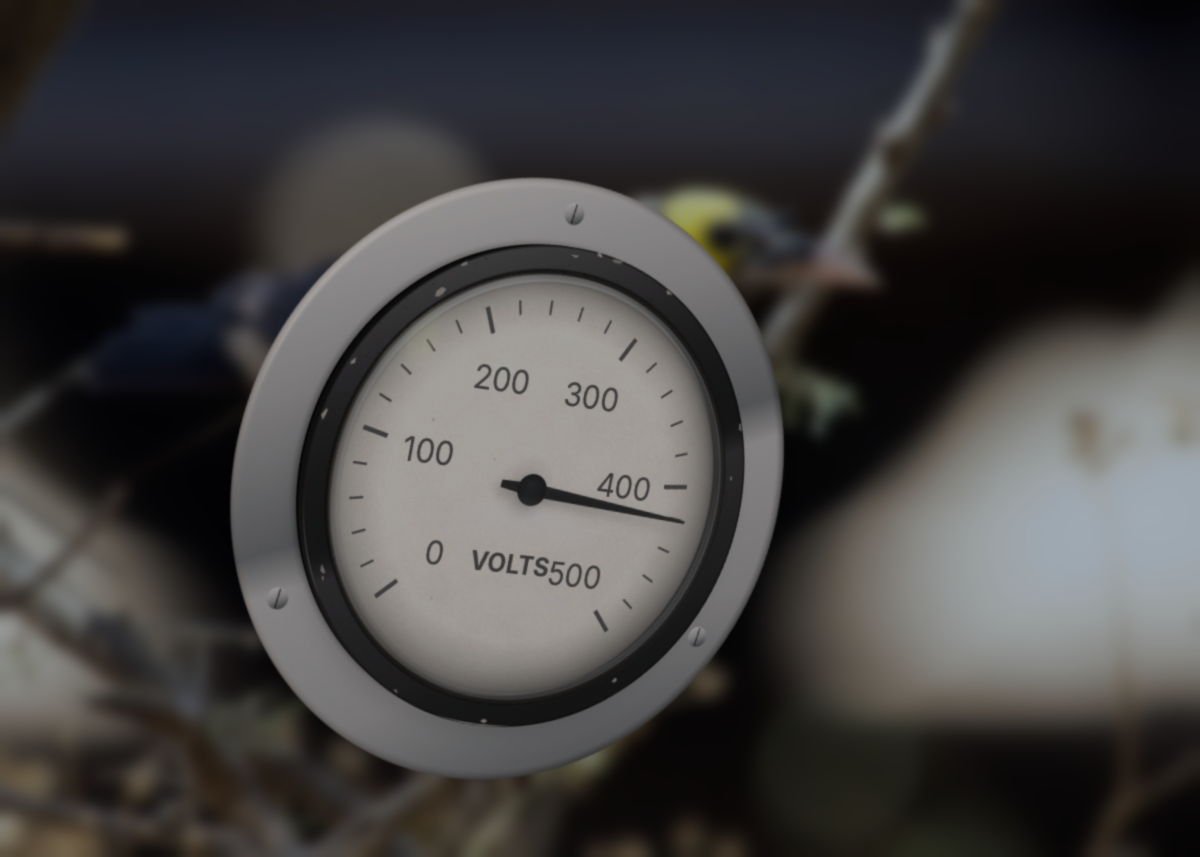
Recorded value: 420 V
